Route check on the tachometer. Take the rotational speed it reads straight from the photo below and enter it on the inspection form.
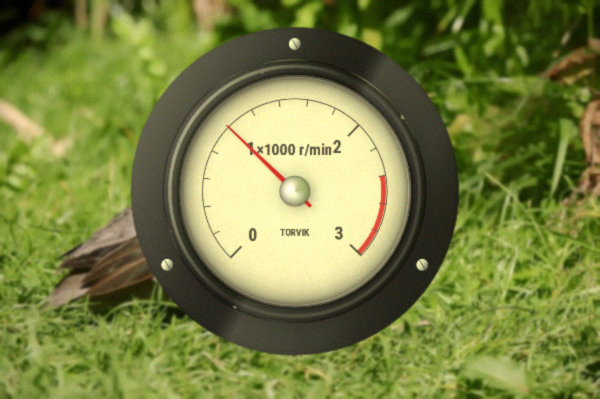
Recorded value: 1000 rpm
